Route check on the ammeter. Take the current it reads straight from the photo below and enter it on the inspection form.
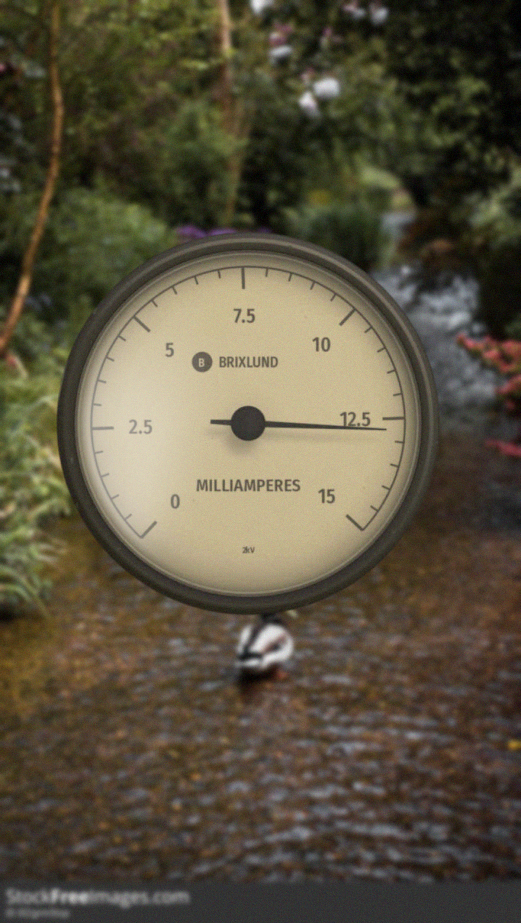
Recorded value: 12.75 mA
